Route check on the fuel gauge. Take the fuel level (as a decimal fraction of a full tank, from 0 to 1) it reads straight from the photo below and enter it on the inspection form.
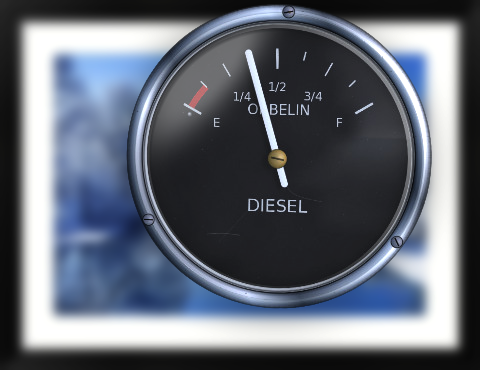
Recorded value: 0.375
